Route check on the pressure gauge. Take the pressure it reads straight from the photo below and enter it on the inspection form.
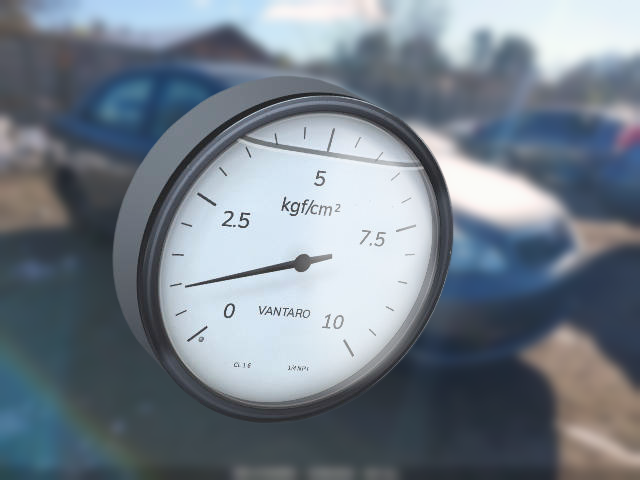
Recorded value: 1 kg/cm²
